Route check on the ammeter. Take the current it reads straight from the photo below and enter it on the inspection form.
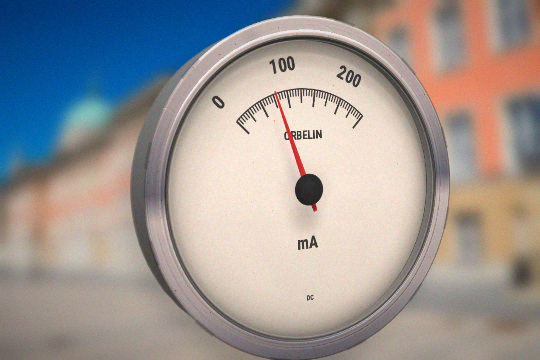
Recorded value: 75 mA
